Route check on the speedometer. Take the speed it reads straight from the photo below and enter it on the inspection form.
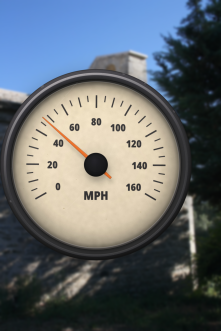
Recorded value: 47.5 mph
